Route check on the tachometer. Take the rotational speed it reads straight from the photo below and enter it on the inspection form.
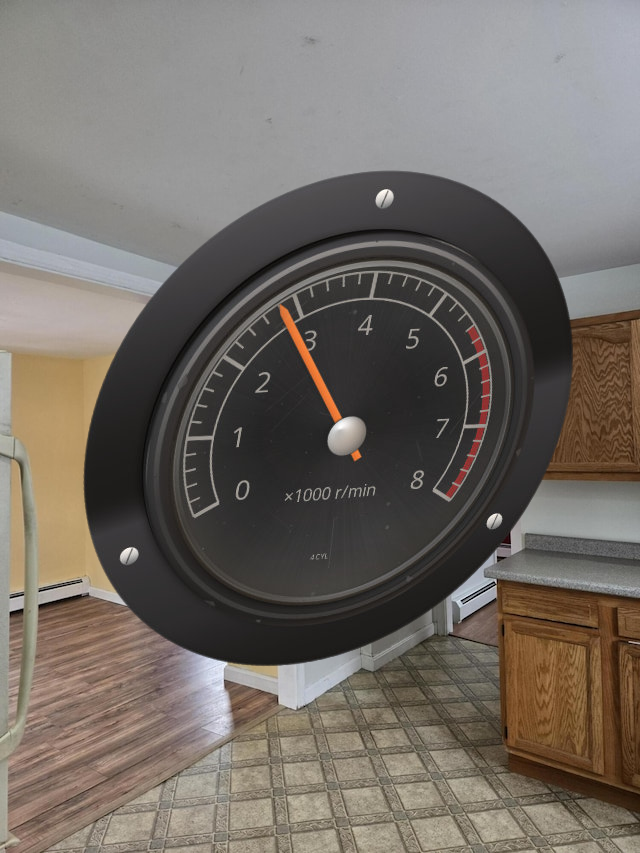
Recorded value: 2800 rpm
